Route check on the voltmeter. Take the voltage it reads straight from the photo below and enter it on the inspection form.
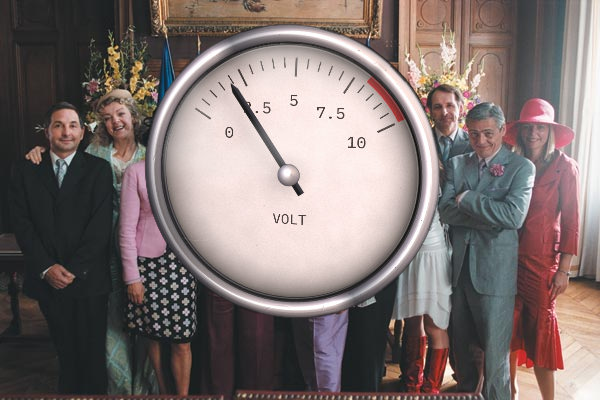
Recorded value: 2 V
